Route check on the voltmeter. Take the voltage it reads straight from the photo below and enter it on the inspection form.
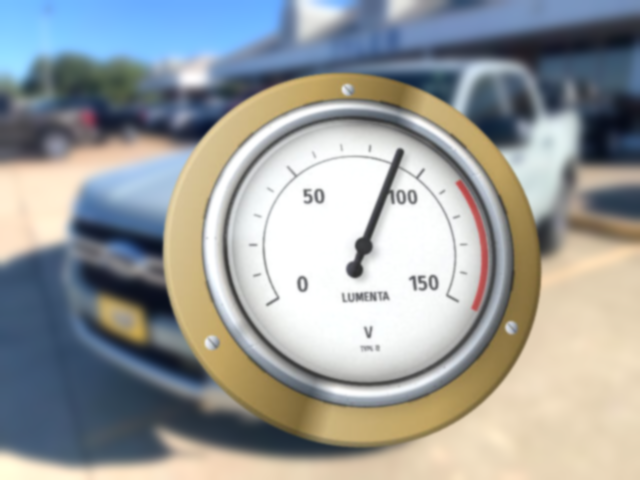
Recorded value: 90 V
